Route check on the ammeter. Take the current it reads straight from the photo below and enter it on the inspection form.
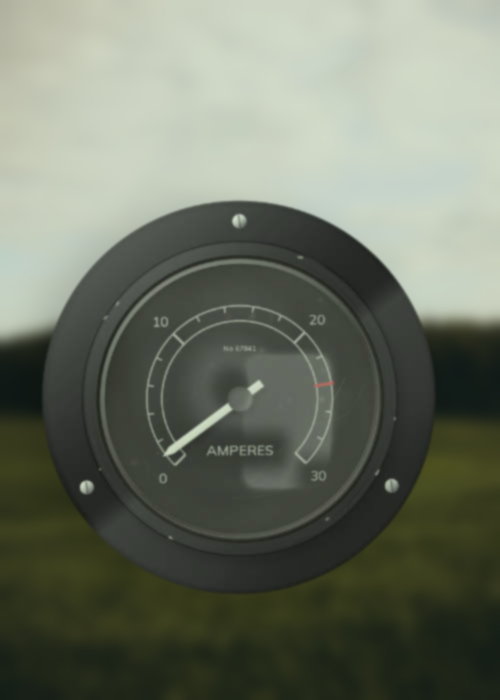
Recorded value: 1 A
